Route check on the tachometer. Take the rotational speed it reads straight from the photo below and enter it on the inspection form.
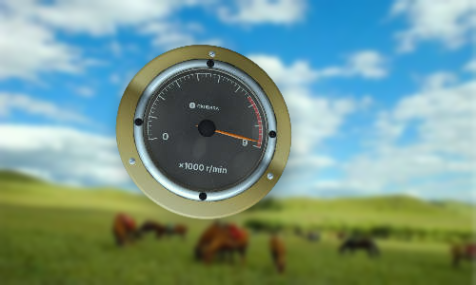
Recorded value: 8800 rpm
